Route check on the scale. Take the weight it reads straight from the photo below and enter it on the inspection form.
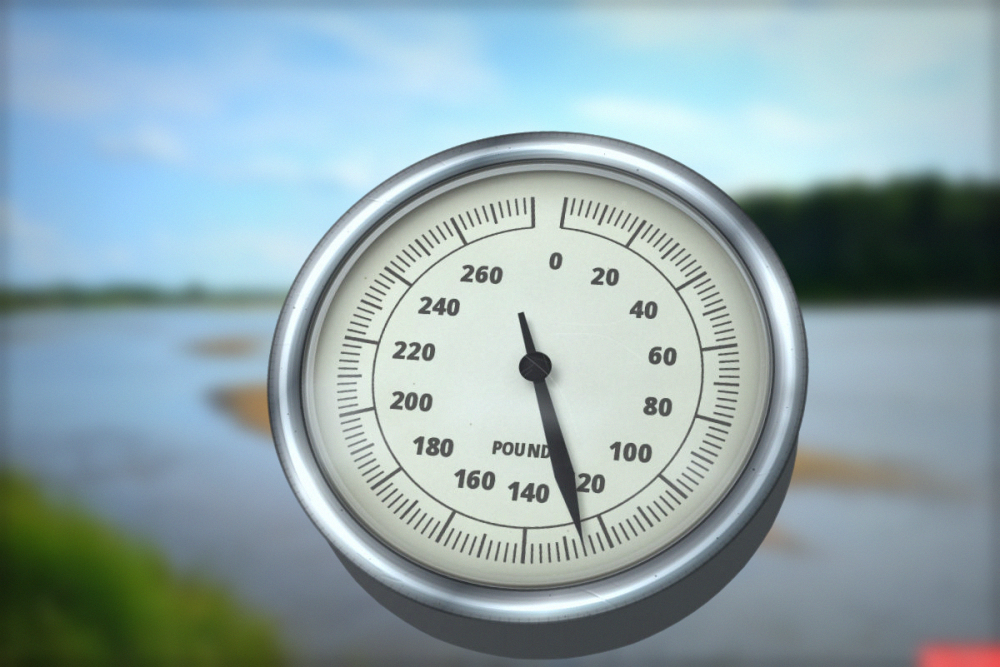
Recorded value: 126 lb
